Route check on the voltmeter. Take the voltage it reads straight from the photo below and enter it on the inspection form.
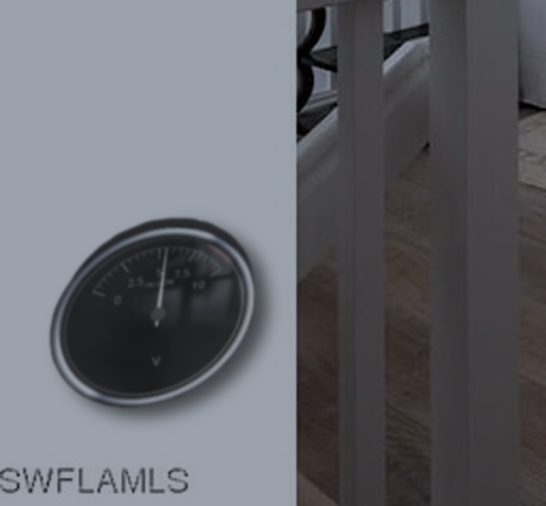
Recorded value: 5.5 V
